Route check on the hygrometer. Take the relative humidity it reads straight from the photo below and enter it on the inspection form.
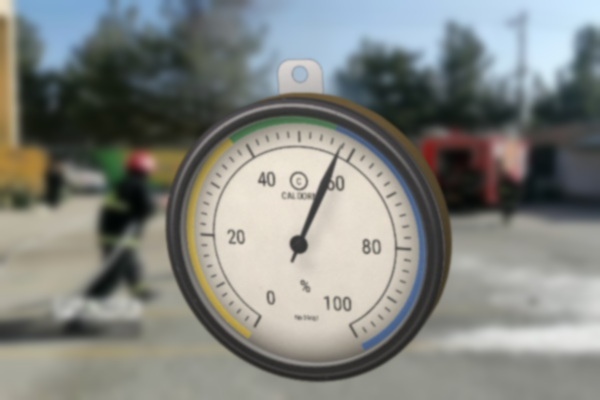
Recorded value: 58 %
